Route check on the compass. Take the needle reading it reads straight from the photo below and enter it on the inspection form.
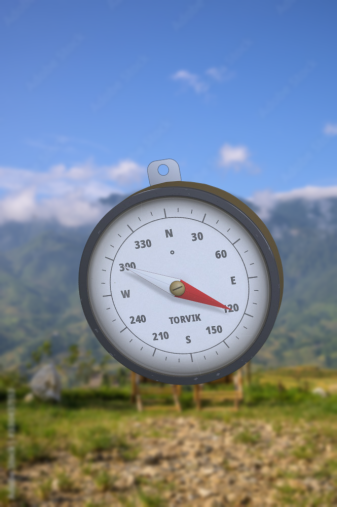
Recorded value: 120 °
